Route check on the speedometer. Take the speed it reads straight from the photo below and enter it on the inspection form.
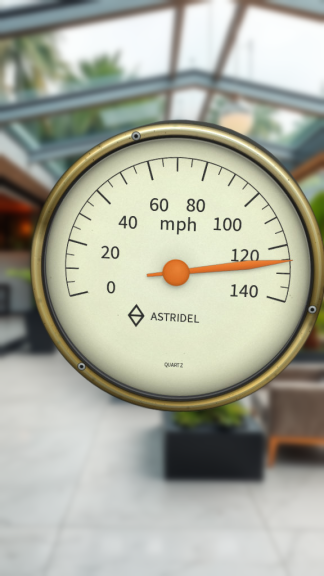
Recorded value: 125 mph
